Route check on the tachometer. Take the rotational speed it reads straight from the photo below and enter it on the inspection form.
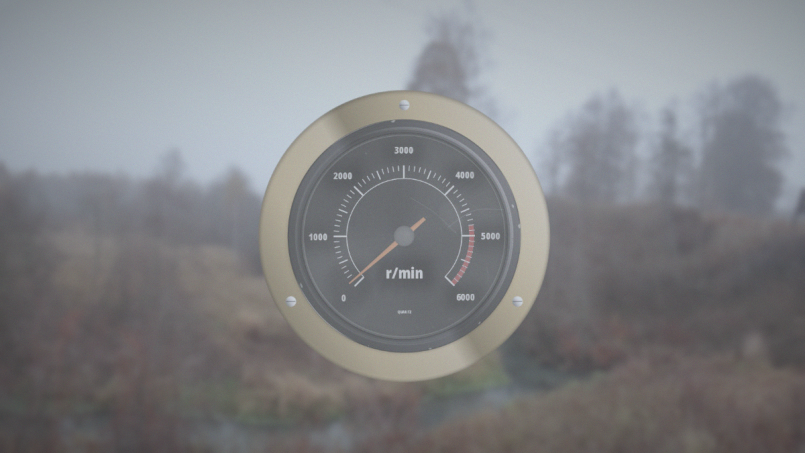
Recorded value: 100 rpm
